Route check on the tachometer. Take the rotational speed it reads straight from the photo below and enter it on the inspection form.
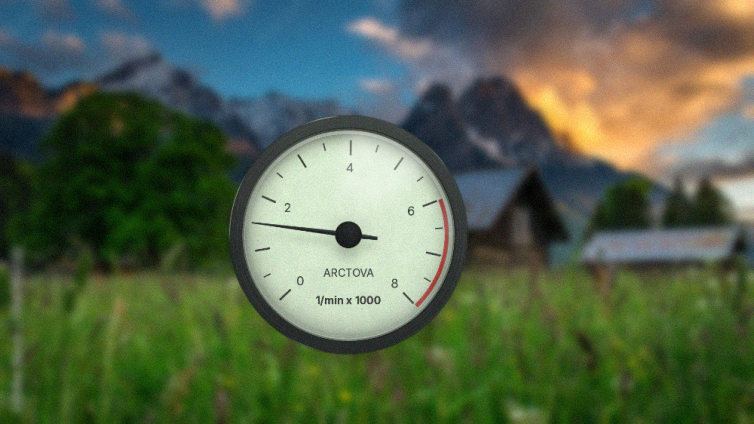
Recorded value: 1500 rpm
